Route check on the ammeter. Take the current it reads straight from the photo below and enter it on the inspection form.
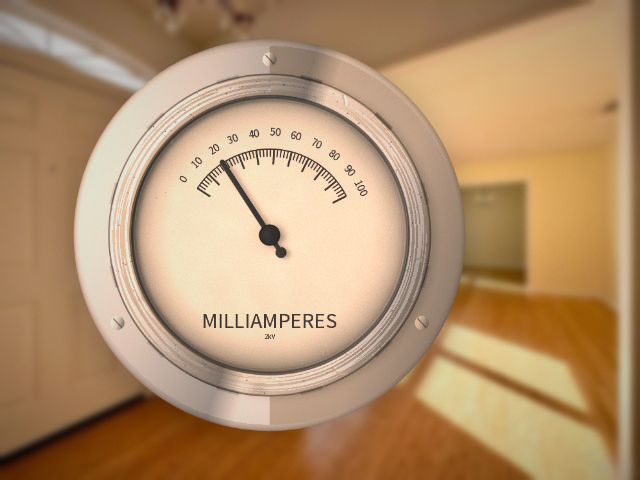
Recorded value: 20 mA
